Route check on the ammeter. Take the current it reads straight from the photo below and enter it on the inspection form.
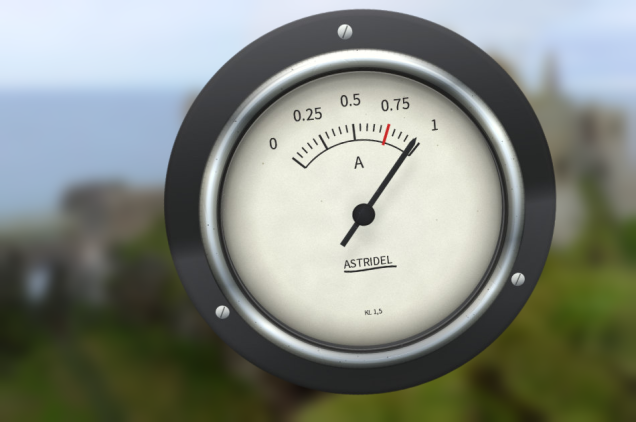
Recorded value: 0.95 A
